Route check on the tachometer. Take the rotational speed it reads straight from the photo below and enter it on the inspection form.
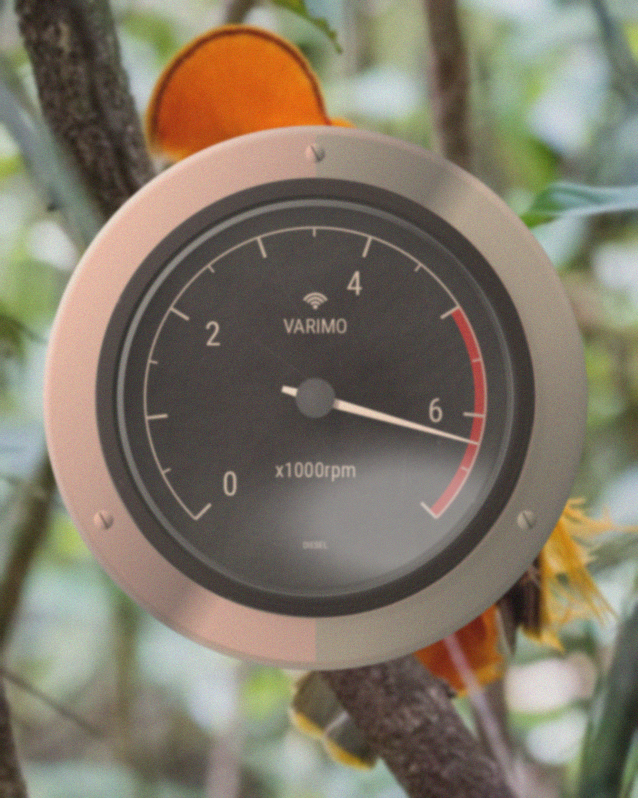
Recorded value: 6250 rpm
